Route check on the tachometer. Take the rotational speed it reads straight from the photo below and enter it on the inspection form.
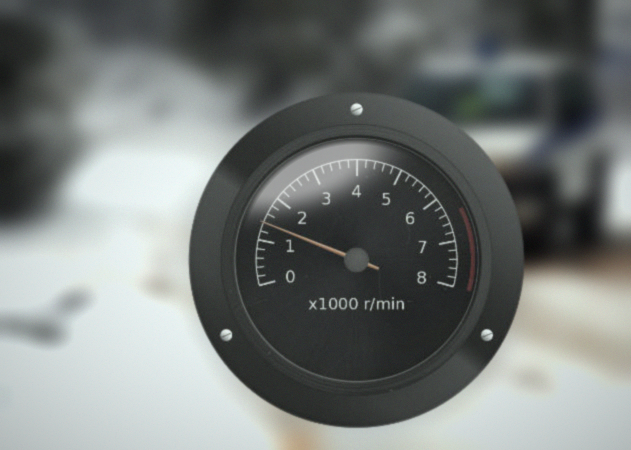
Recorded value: 1400 rpm
